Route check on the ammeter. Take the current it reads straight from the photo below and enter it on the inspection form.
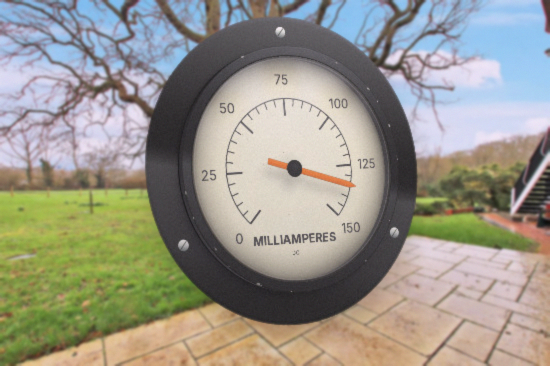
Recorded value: 135 mA
